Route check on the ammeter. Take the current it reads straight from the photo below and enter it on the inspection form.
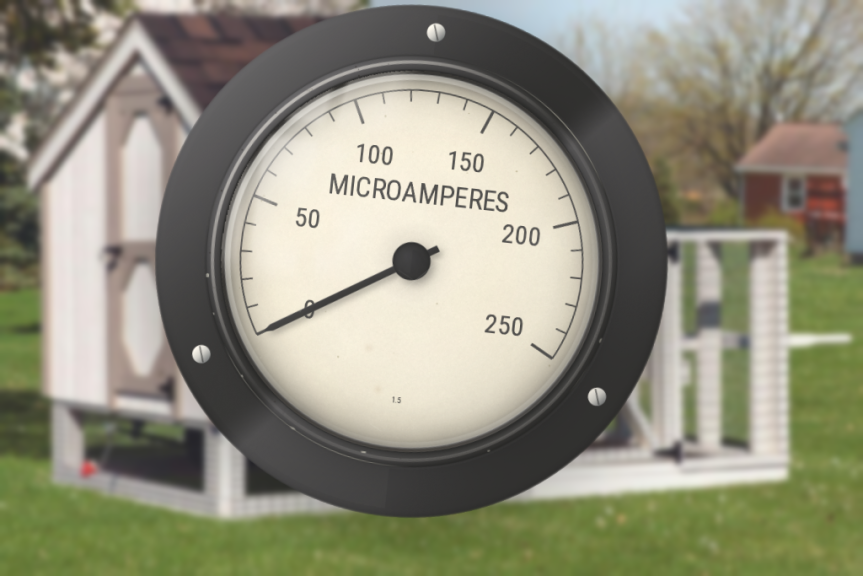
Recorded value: 0 µA
